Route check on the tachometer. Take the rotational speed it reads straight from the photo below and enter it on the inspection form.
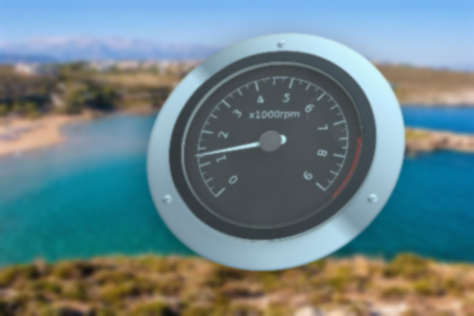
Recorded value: 1250 rpm
